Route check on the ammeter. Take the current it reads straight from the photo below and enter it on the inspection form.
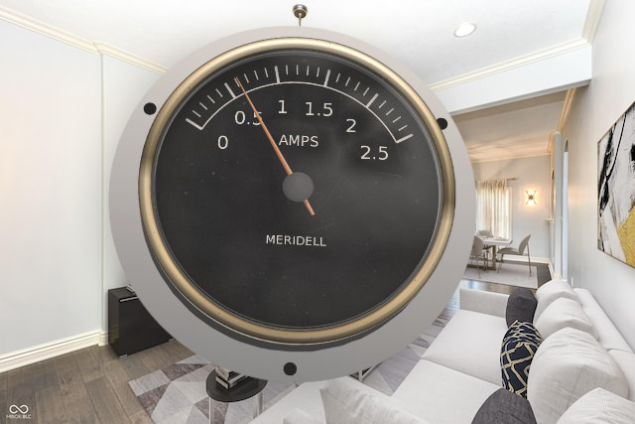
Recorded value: 0.6 A
